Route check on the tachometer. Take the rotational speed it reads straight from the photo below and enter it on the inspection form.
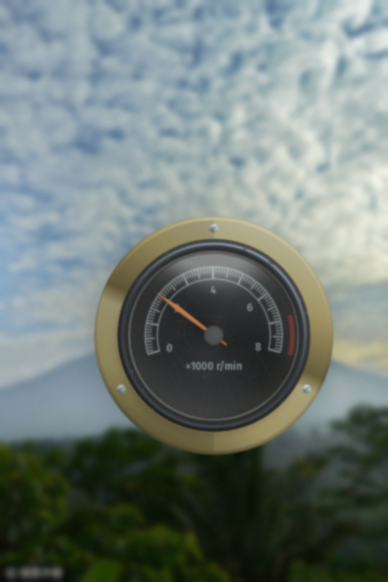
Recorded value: 2000 rpm
